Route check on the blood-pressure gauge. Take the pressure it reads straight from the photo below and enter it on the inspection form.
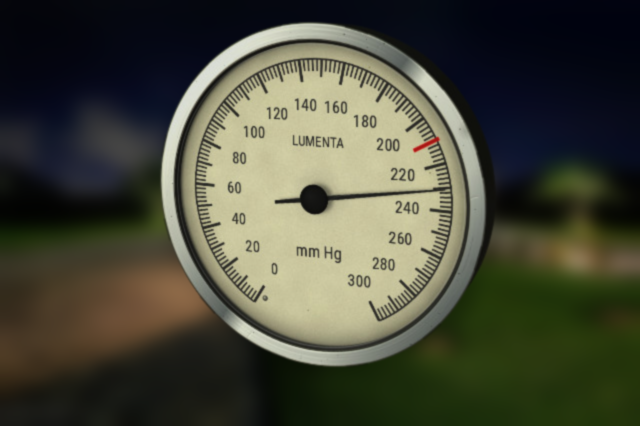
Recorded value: 230 mmHg
